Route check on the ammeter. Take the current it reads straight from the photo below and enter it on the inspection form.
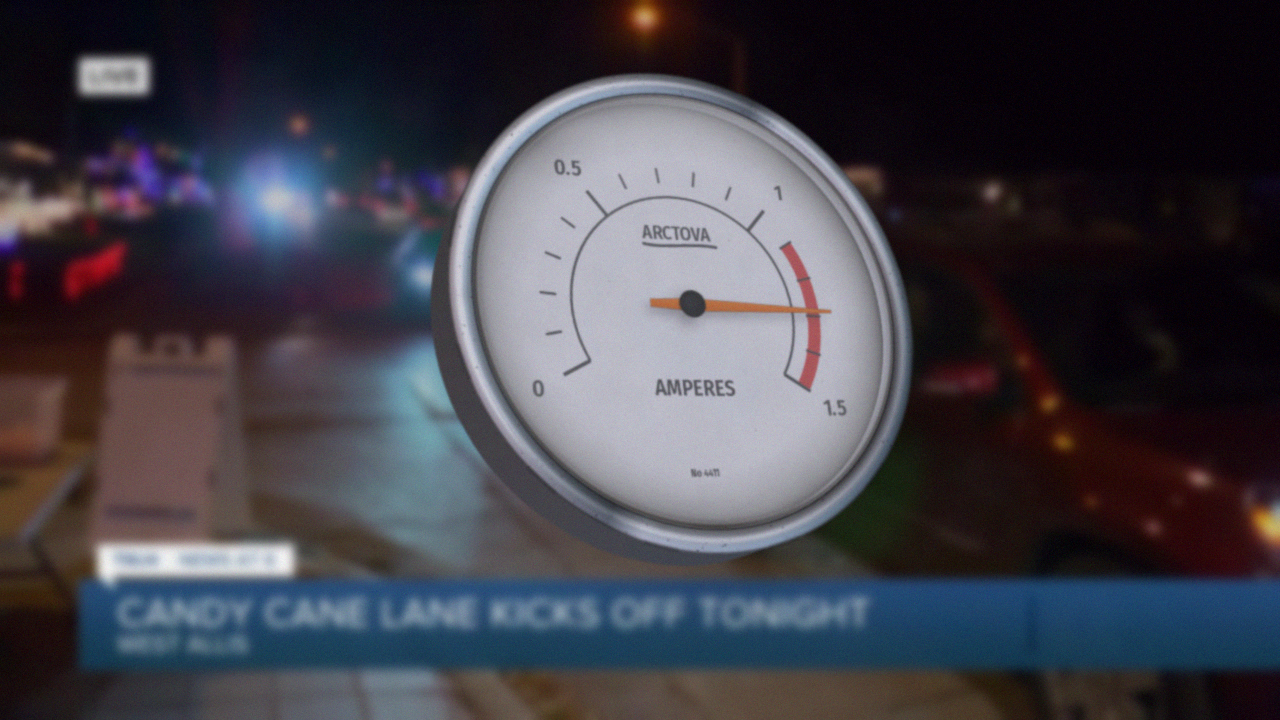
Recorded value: 1.3 A
